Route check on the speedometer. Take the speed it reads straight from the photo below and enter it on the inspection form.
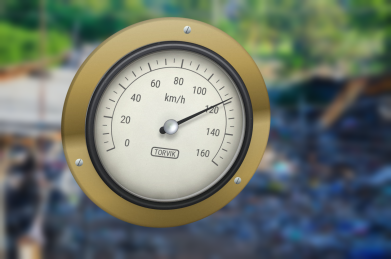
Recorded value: 117.5 km/h
